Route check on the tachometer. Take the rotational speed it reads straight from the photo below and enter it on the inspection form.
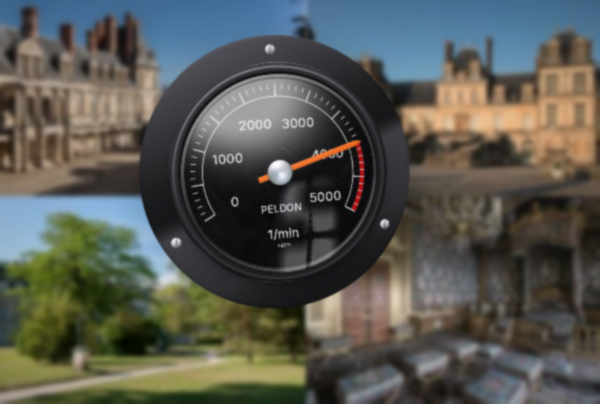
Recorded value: 4000 rpm
